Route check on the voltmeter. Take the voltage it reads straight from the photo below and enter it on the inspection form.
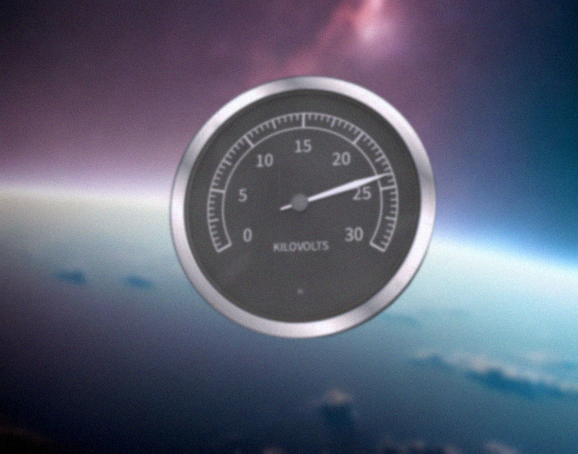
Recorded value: 24 kV
